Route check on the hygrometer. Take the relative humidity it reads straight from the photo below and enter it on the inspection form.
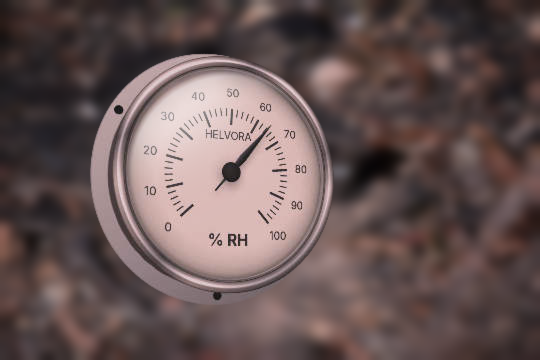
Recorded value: 64 %
